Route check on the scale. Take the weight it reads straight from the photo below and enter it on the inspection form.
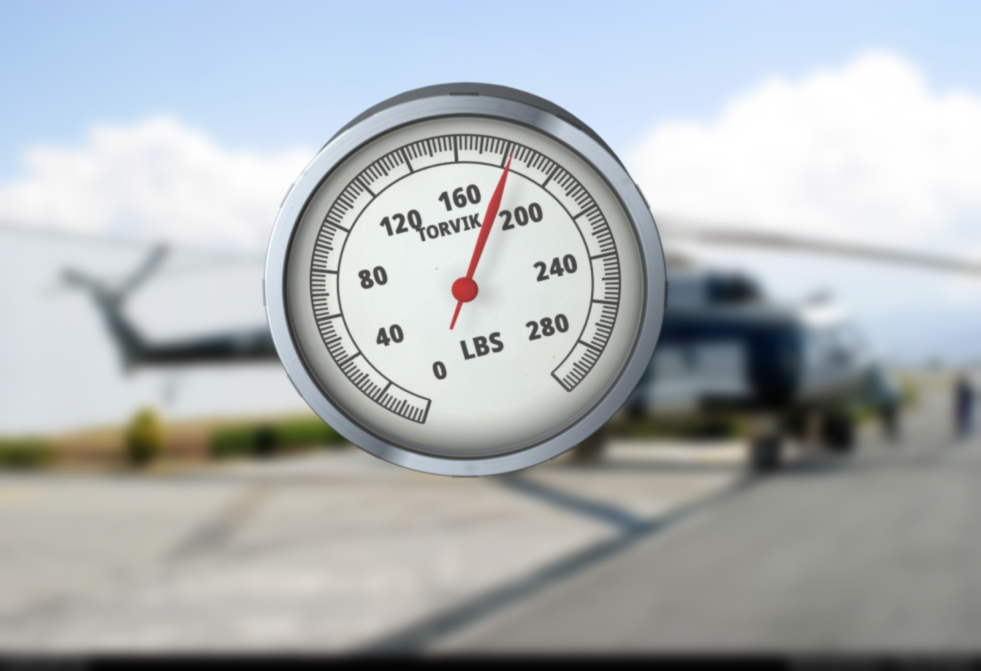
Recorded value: 182 lb
